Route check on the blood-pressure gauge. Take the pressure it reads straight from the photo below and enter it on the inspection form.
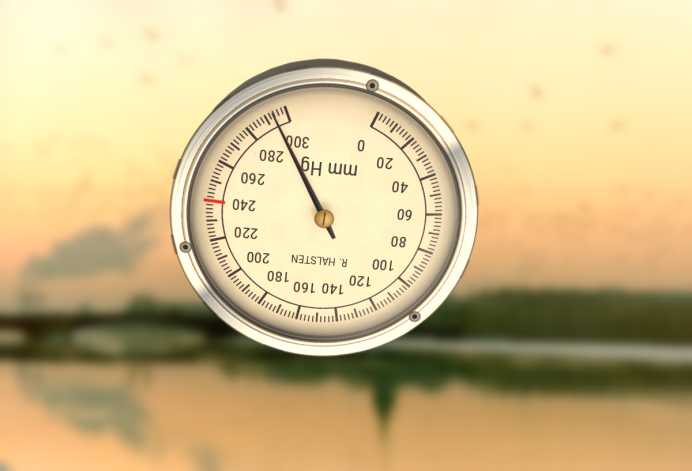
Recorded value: 294 mmHg
